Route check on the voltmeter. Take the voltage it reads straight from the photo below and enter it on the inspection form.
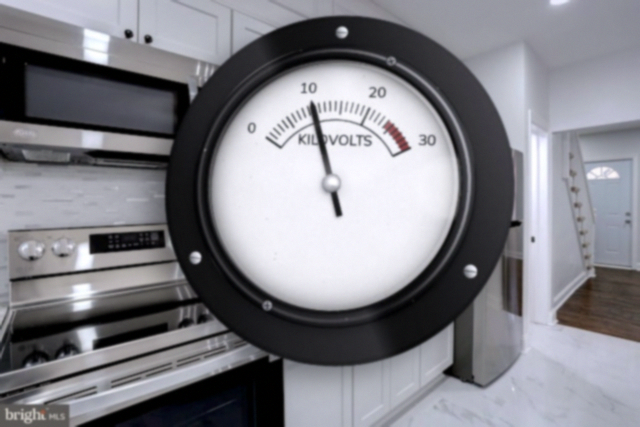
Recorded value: 10 kV
